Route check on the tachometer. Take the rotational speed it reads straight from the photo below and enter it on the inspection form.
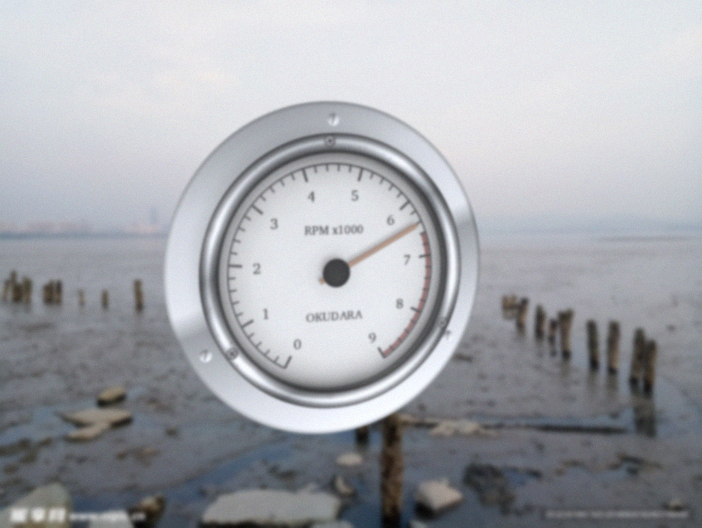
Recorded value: 6400 rpm
